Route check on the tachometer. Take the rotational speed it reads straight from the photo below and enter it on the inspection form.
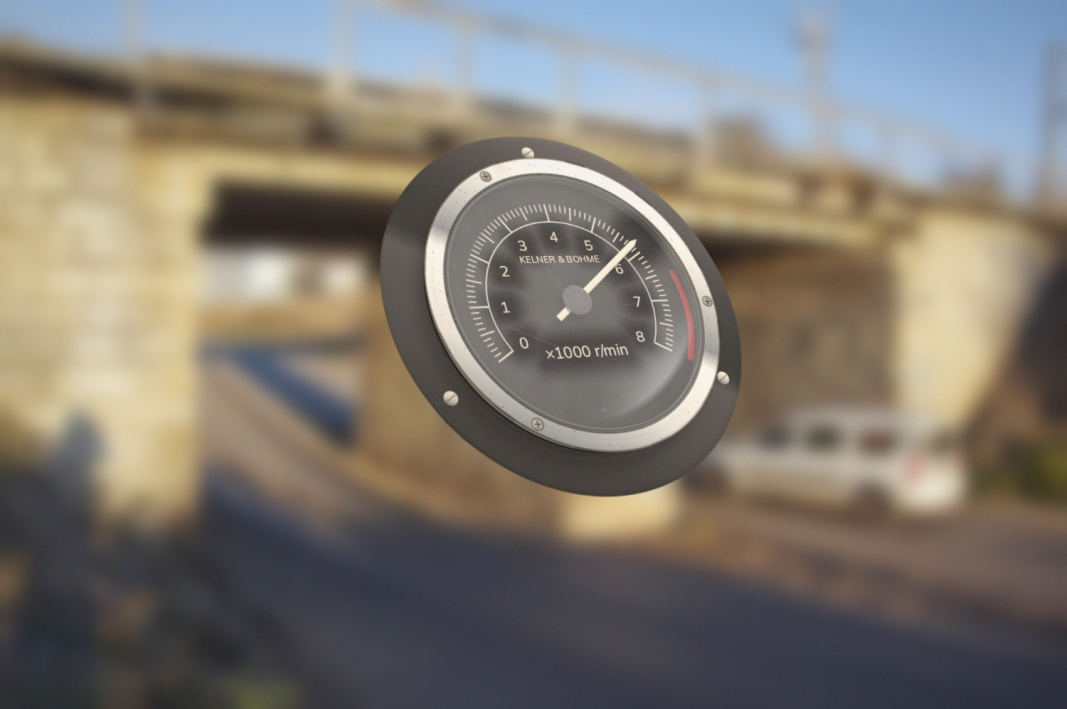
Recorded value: 5800 rpm
